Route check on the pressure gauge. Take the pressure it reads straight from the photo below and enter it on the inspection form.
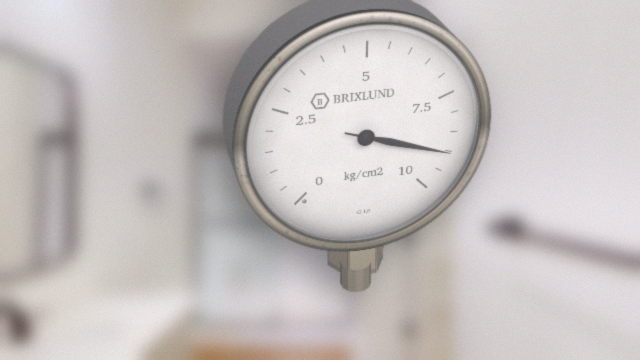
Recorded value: 9 kg/cm²
